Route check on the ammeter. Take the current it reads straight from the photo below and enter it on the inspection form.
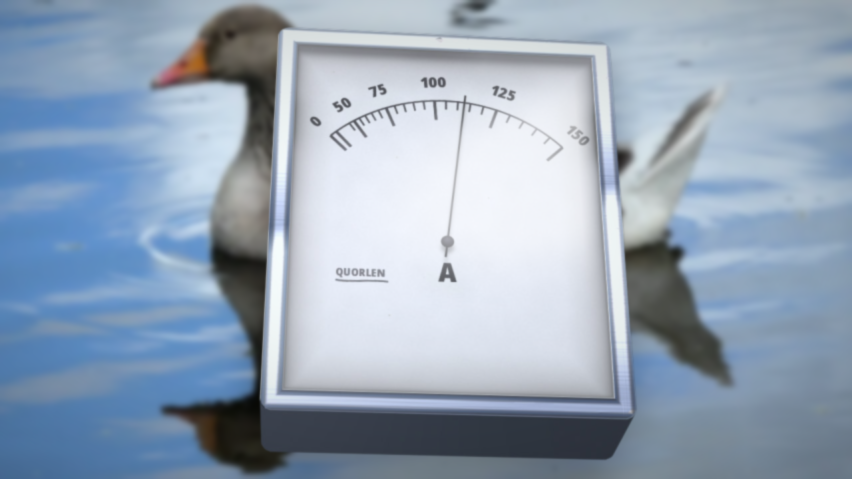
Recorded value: 112.5 A
